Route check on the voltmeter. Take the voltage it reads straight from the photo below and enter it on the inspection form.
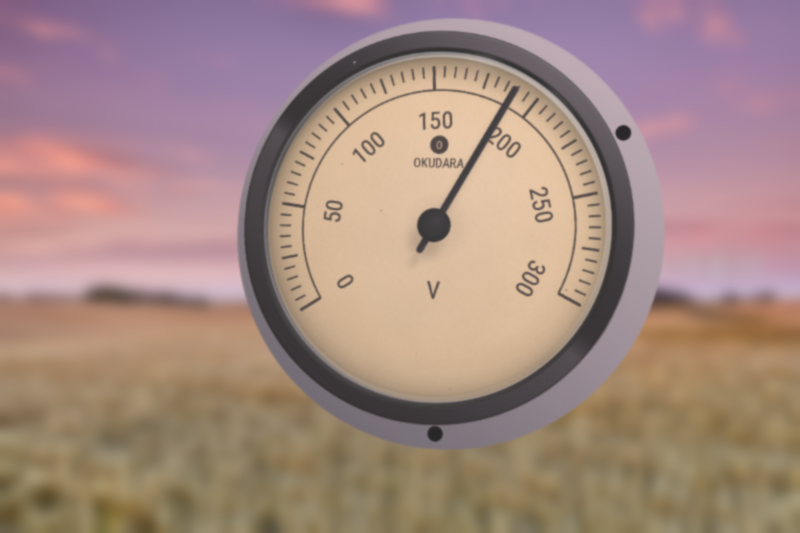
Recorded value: 190 V
